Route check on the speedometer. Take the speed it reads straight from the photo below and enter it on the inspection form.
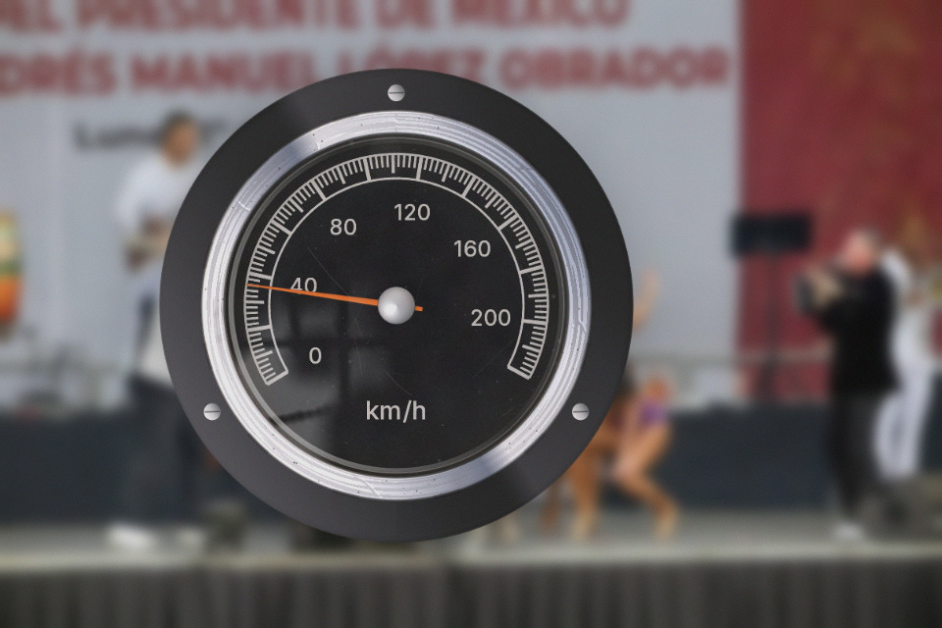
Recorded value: 36 km/h
